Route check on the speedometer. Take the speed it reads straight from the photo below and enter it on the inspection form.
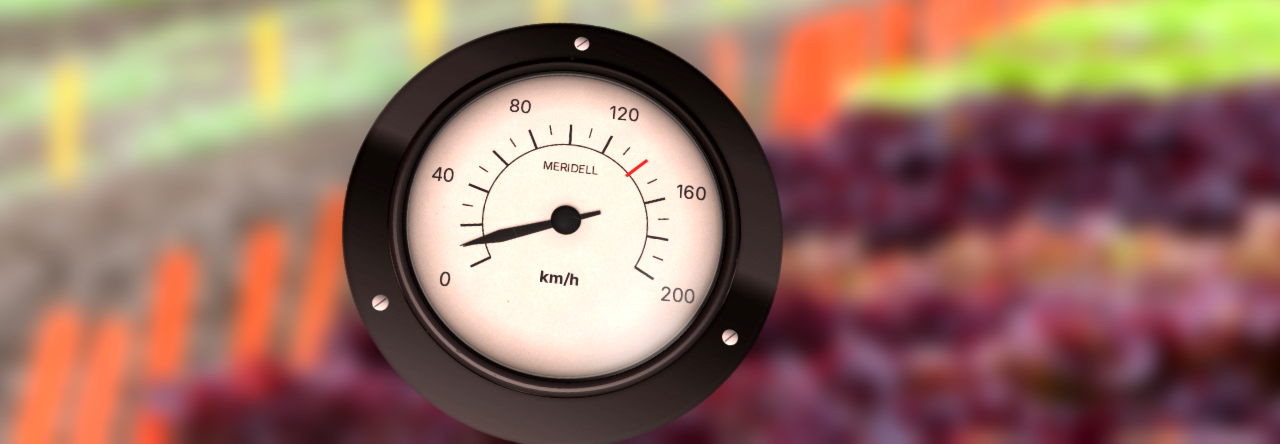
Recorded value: 10 km/h
